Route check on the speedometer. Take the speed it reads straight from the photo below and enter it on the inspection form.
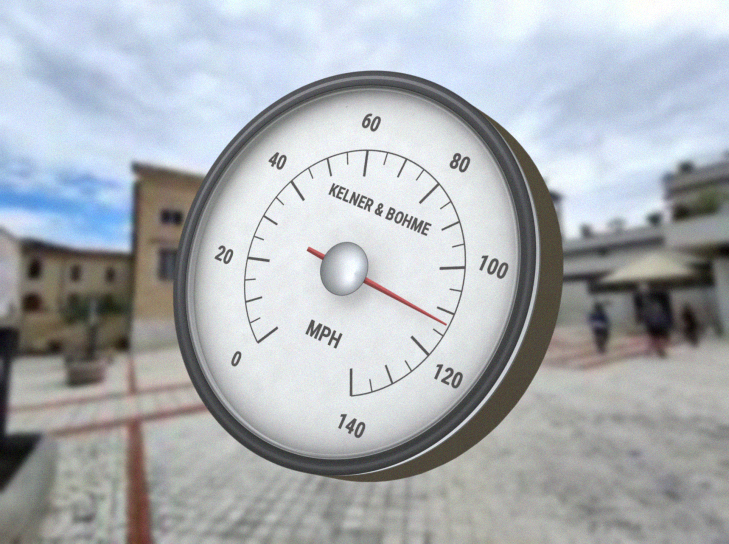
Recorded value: 112.5 mph
